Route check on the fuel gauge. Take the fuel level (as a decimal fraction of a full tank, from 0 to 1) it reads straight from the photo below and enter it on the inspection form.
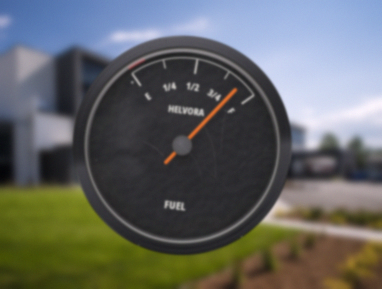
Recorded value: 0.875
